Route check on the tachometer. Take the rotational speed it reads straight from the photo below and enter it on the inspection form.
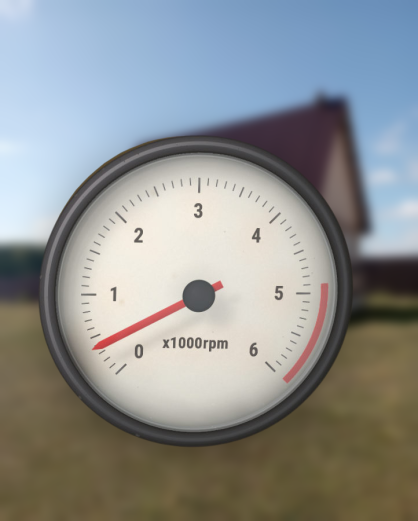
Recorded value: 400 rpm
